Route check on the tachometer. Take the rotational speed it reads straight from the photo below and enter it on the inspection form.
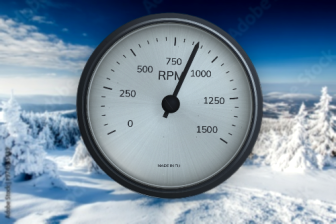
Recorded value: 875 rpm
